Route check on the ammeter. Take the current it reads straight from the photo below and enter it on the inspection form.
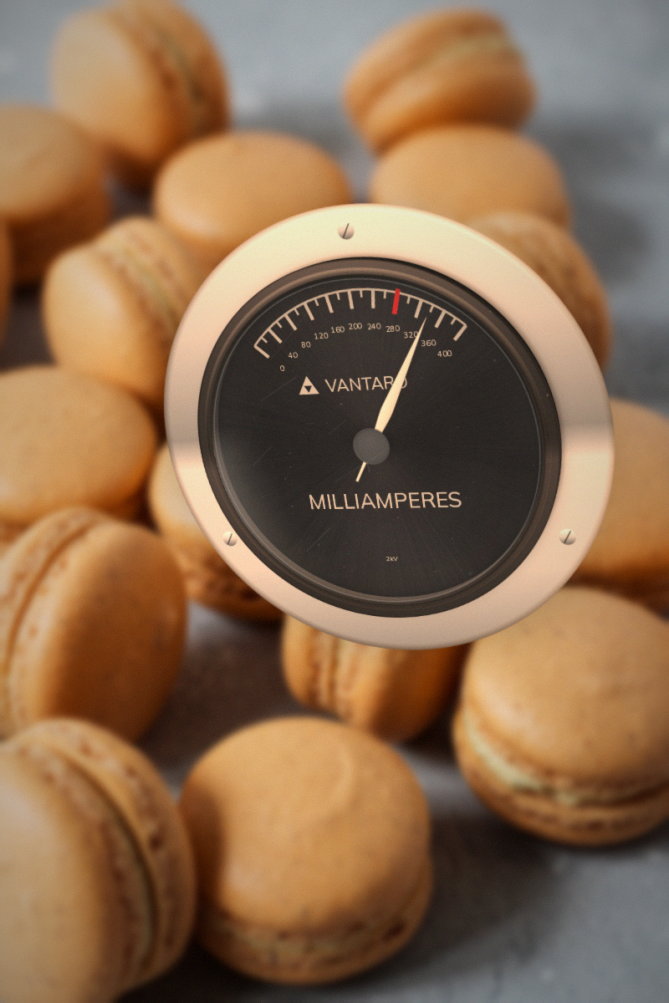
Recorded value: 340 mA
